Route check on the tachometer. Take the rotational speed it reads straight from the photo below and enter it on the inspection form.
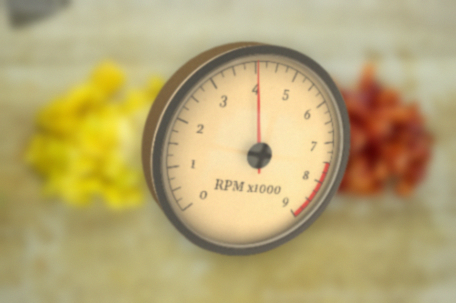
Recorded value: 4000 rpm
